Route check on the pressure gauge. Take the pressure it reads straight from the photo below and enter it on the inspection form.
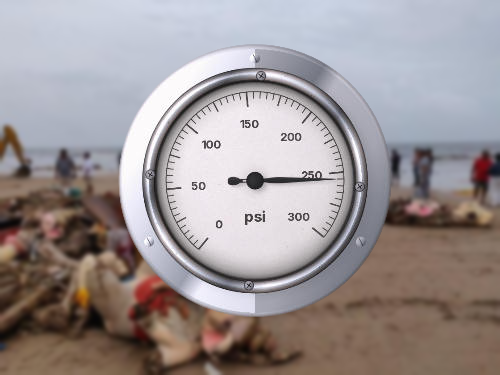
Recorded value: 255 psi
